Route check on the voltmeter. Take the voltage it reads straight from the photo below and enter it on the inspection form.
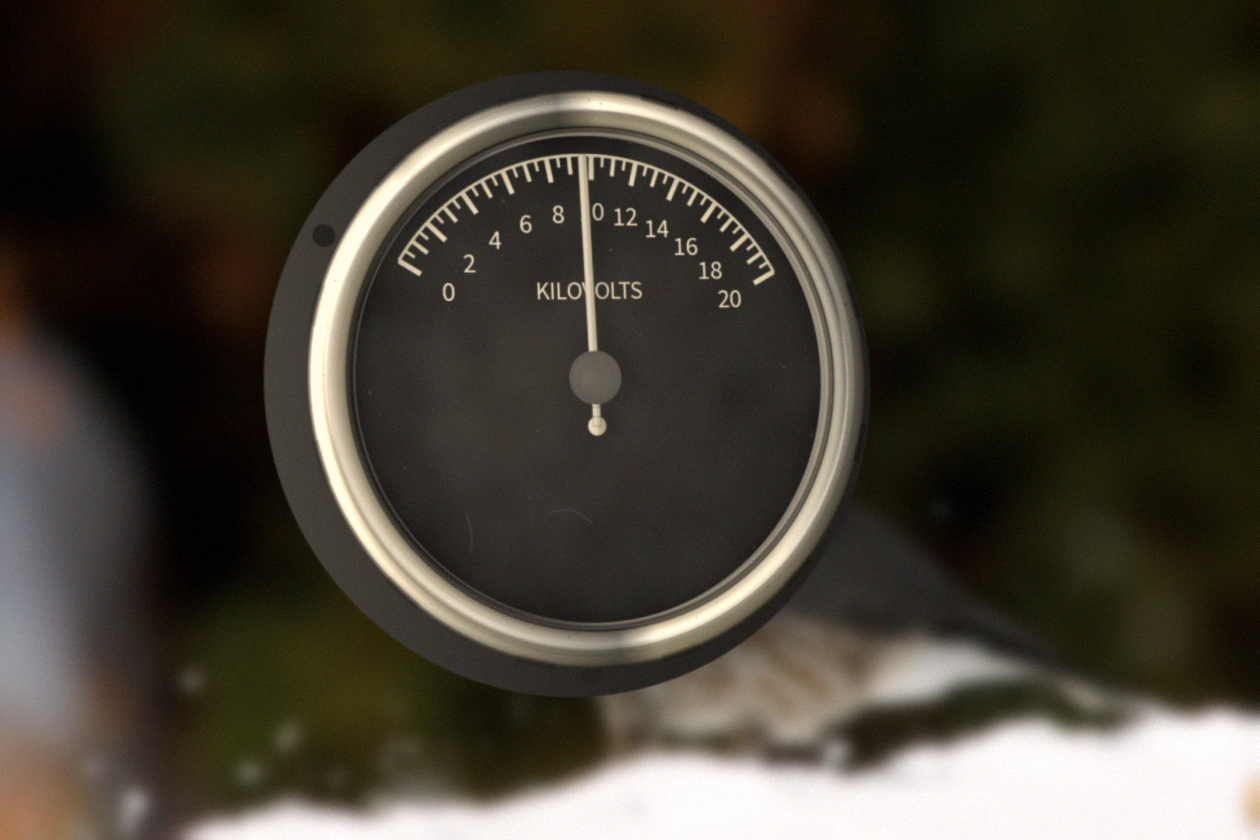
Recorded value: 9.5 kV
